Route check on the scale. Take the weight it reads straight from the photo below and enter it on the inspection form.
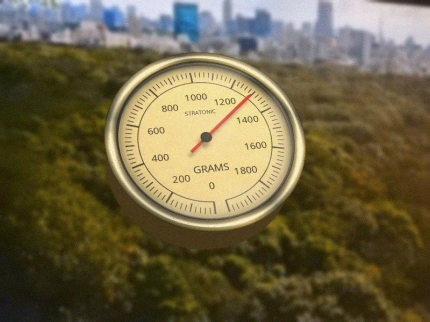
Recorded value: 1300 g
